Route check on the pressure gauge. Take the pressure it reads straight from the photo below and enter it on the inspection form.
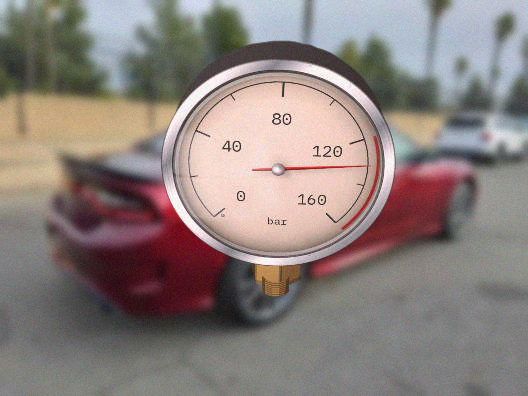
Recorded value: 130 bar
